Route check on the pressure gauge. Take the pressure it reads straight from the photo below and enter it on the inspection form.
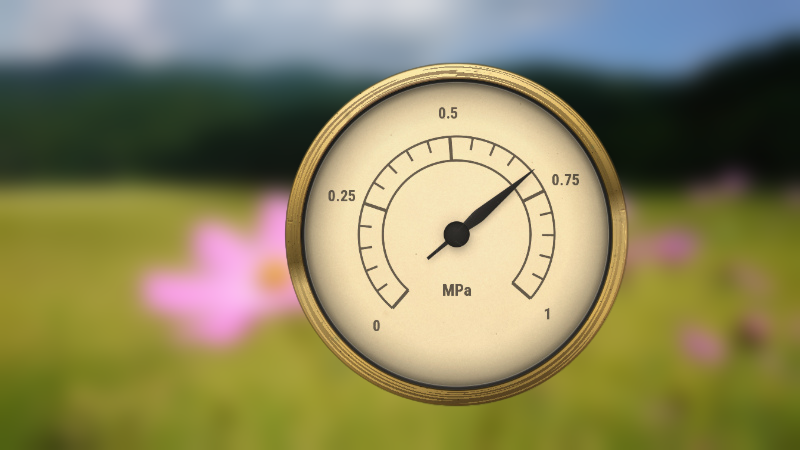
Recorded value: 0.7 MPa
